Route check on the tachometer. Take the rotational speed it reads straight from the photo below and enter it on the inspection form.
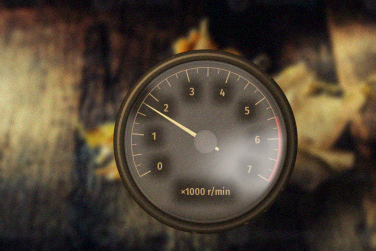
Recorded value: 1750 rpm
